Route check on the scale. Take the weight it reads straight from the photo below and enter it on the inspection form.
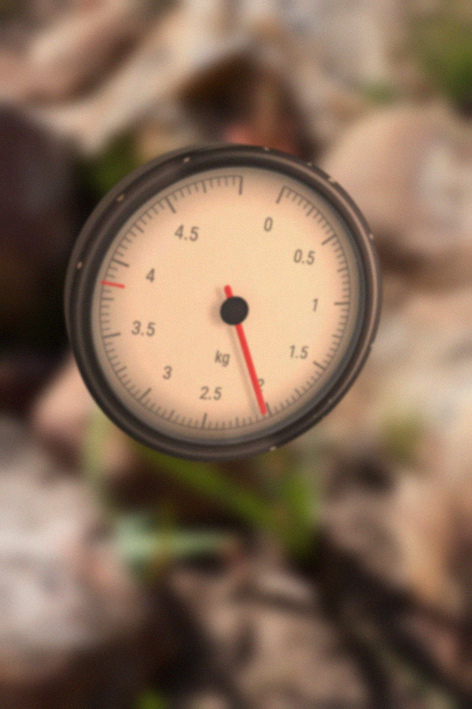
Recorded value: 2.05 kg
